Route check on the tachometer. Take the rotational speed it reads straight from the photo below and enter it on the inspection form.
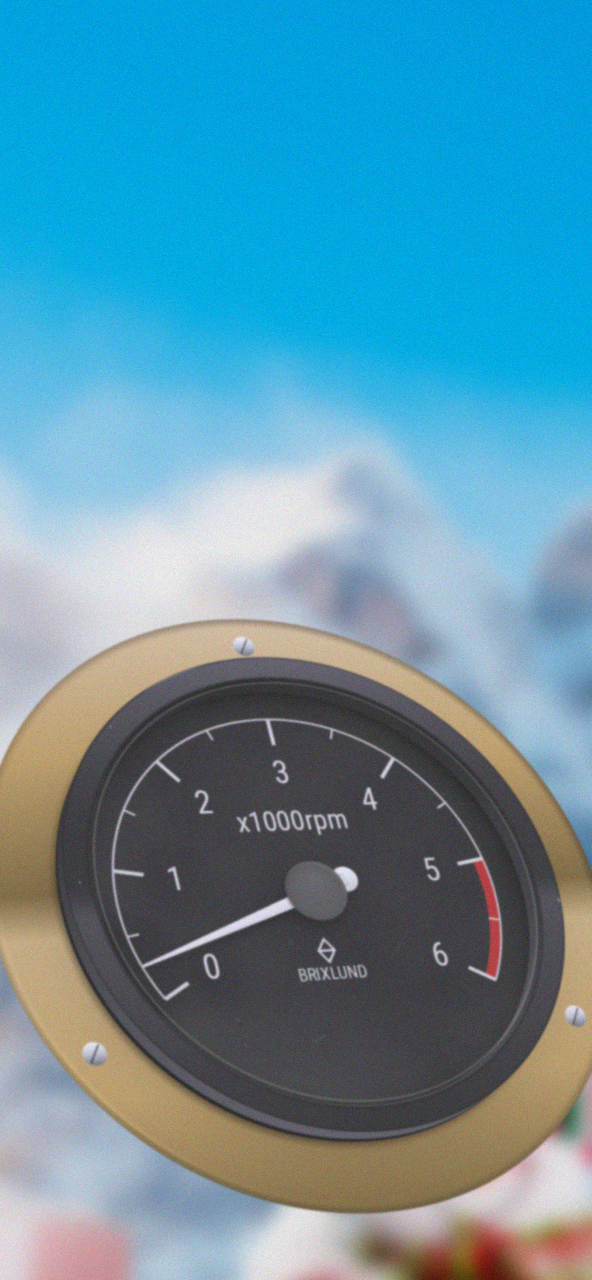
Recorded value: 250 rpm
